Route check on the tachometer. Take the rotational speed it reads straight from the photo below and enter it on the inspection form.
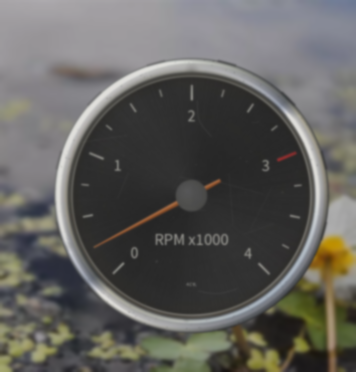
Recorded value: 250 rpm
